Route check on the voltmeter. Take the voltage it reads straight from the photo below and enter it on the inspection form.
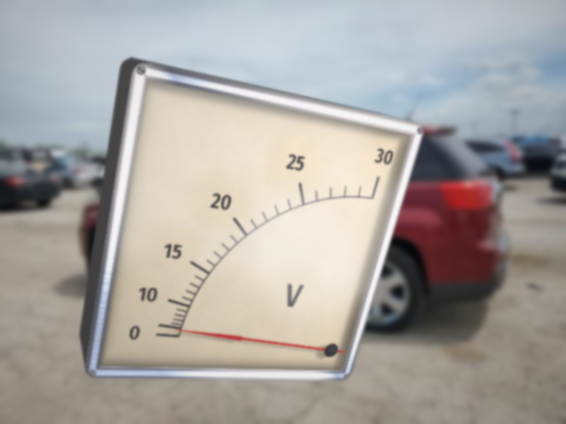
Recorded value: 5 V
